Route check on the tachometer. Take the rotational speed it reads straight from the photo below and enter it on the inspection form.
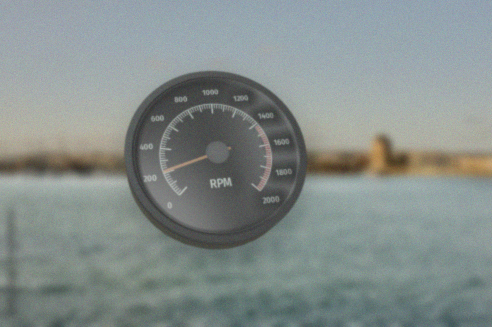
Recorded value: 200 rpm
